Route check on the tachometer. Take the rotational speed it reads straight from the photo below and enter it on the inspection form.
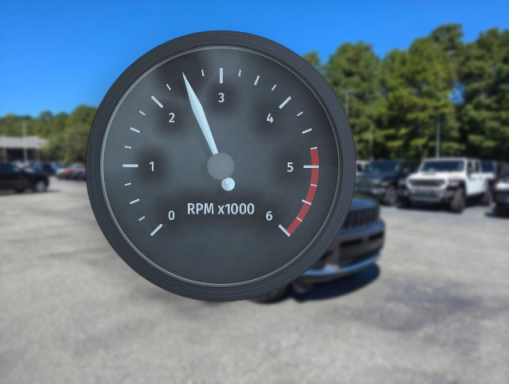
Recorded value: 2500 rpm
